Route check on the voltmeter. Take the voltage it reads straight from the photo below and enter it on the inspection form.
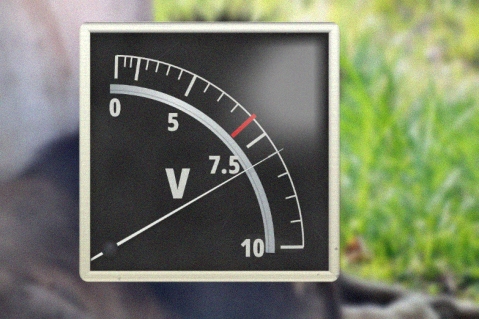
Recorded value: 8 V
